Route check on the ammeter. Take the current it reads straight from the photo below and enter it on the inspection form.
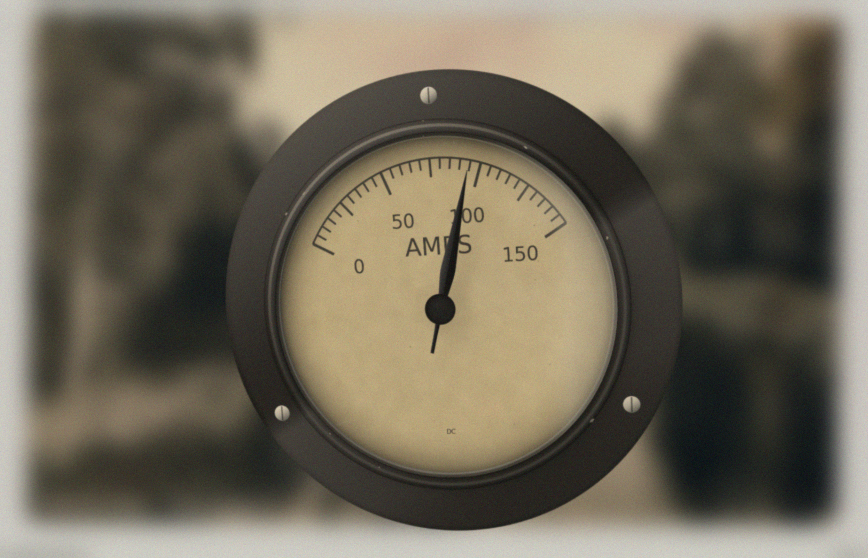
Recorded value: 95 A
